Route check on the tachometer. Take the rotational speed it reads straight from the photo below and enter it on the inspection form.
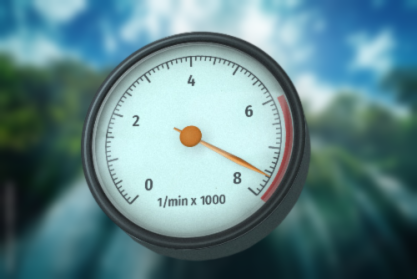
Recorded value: 7600 rpm
